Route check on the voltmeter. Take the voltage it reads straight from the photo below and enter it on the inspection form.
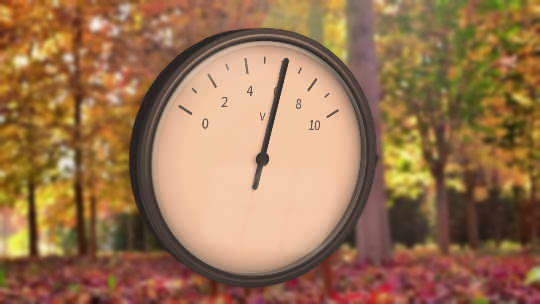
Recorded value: 6 V
